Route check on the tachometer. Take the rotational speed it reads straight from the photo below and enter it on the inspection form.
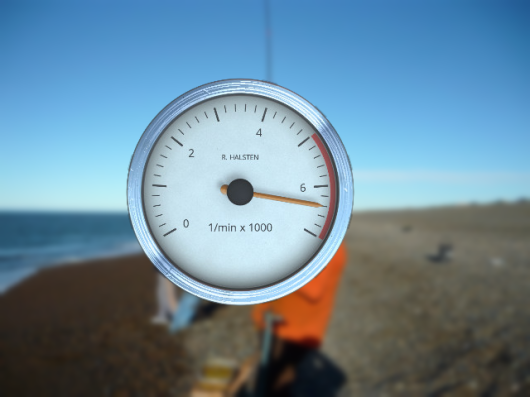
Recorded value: 6400 rpm
